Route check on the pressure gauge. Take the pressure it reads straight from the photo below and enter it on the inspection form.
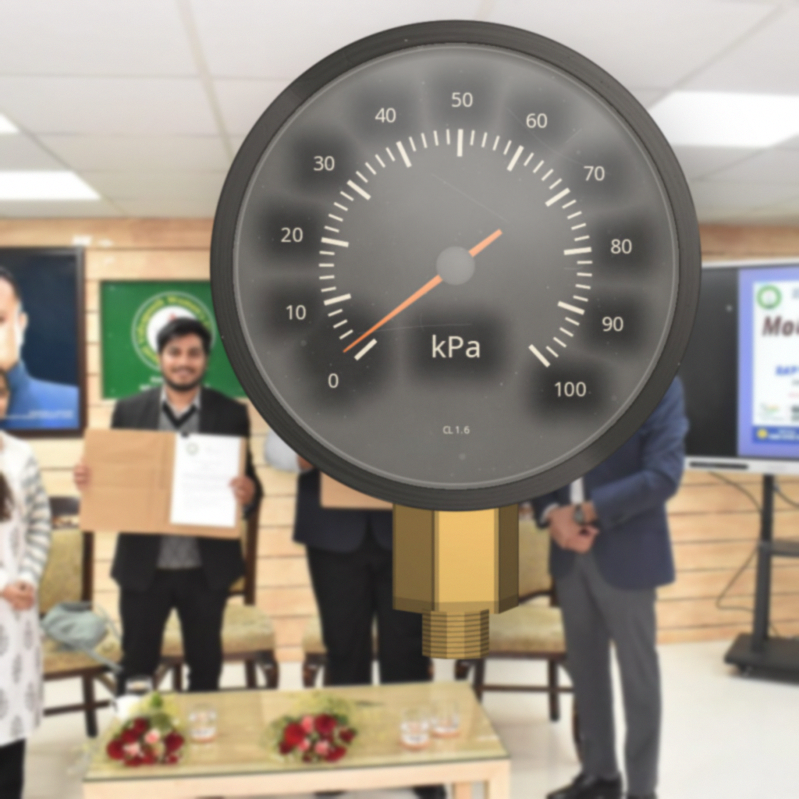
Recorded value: 2 kPa
